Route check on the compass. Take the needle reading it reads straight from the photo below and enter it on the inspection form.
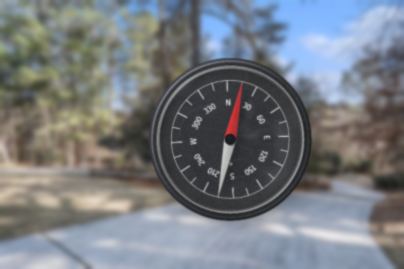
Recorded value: 15 °
